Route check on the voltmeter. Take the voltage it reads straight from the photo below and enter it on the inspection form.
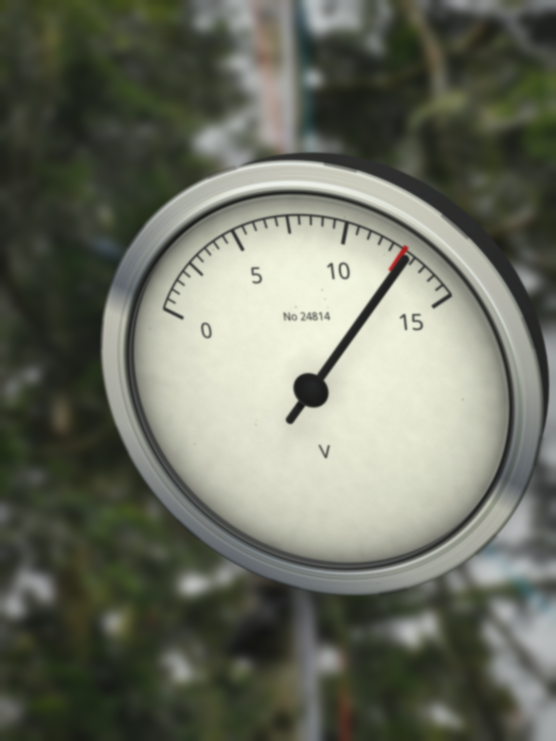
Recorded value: 12.75 V
